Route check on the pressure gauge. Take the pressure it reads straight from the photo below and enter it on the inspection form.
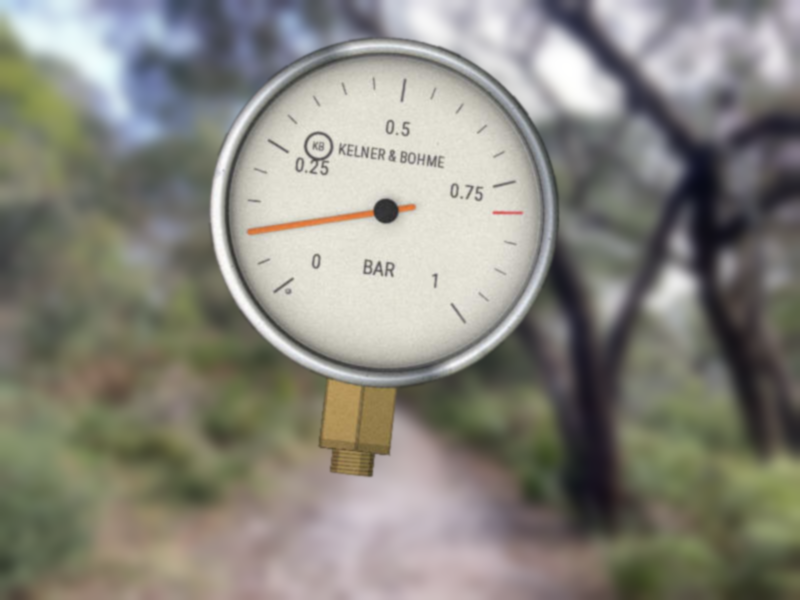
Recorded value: 0.1 bar
